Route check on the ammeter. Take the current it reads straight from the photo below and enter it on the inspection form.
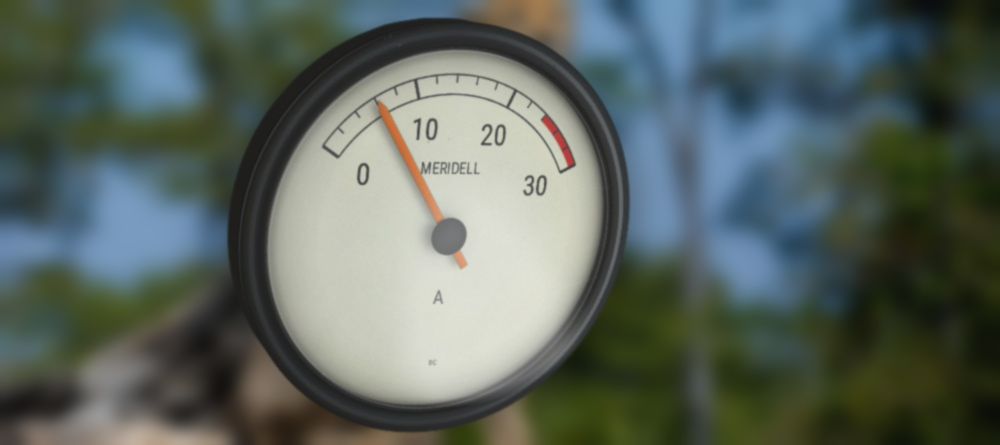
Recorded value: 6 A
